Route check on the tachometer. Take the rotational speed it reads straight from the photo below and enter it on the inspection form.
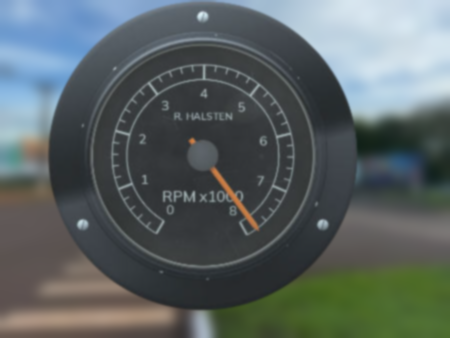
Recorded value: 7800 rpm
